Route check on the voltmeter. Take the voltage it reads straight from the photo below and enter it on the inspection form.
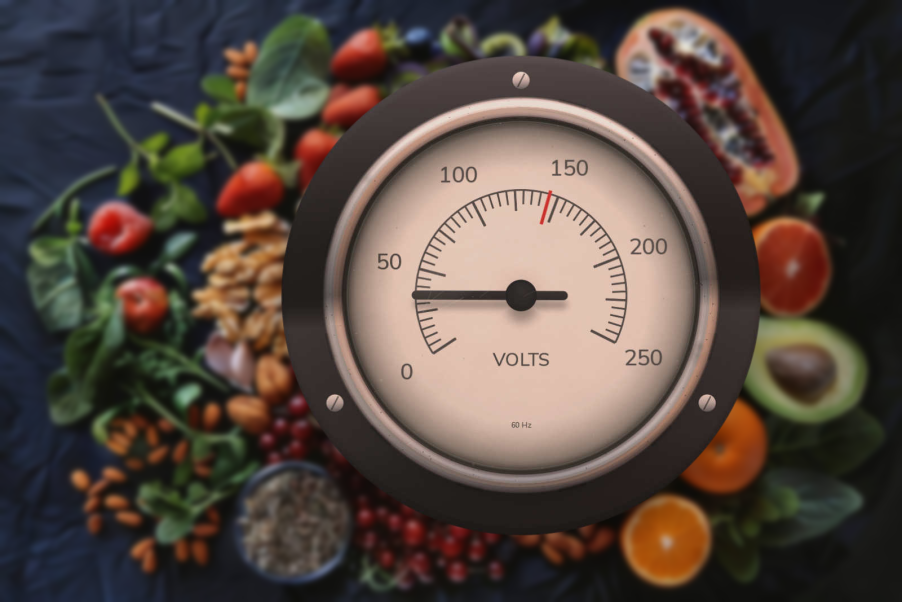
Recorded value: 35 V
